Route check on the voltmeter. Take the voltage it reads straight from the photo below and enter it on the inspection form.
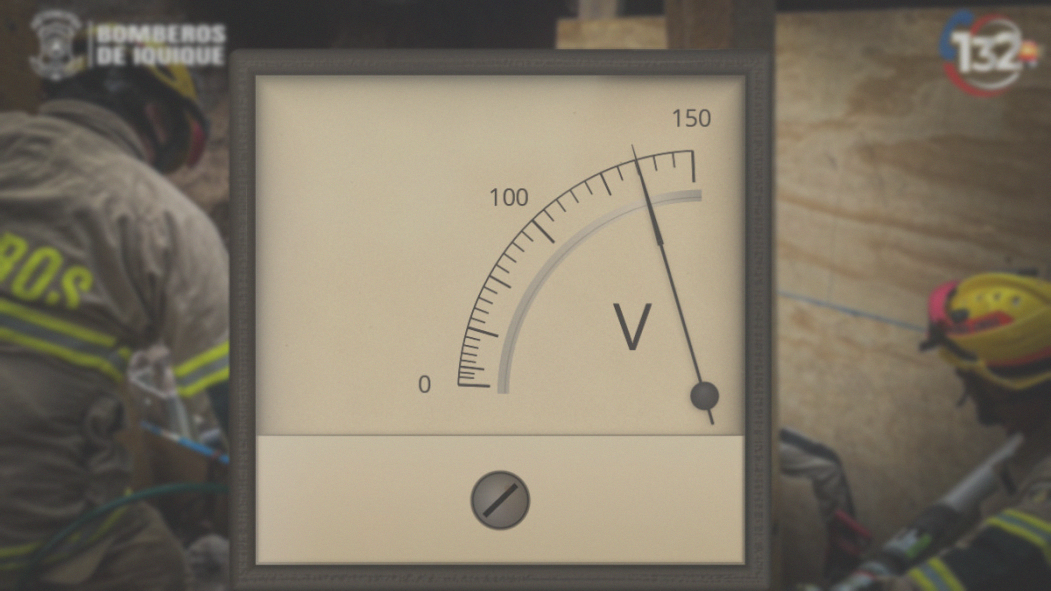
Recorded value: 135 V
